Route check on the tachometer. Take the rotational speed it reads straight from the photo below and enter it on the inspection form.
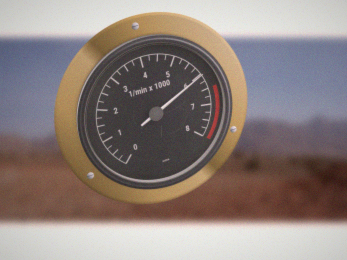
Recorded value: 6000 rpm
